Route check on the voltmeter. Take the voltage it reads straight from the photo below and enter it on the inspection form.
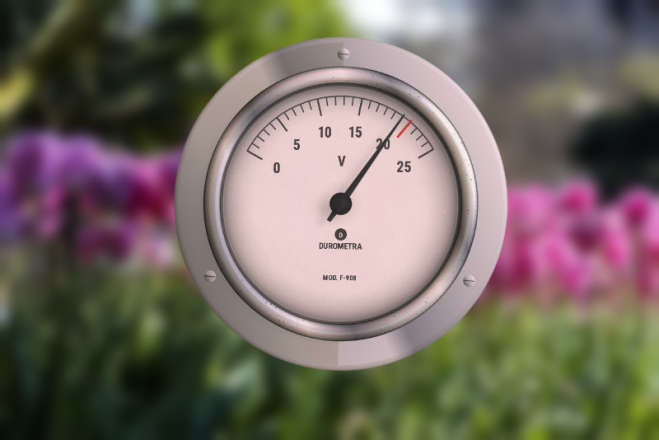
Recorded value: 20 V
